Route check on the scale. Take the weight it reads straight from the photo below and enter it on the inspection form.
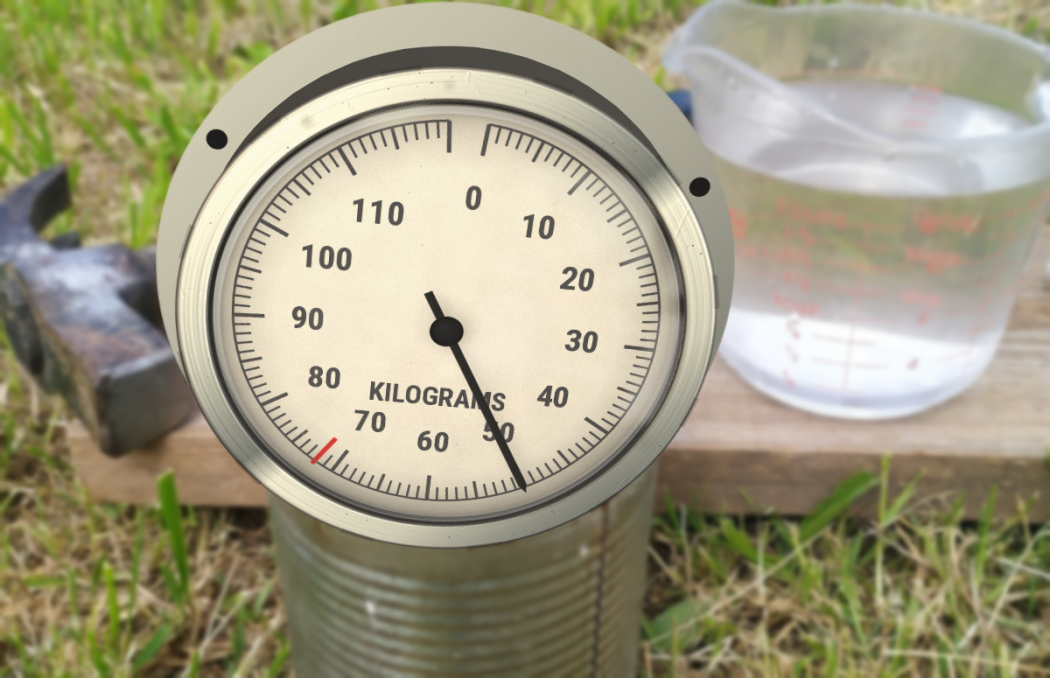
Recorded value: 50 kg
